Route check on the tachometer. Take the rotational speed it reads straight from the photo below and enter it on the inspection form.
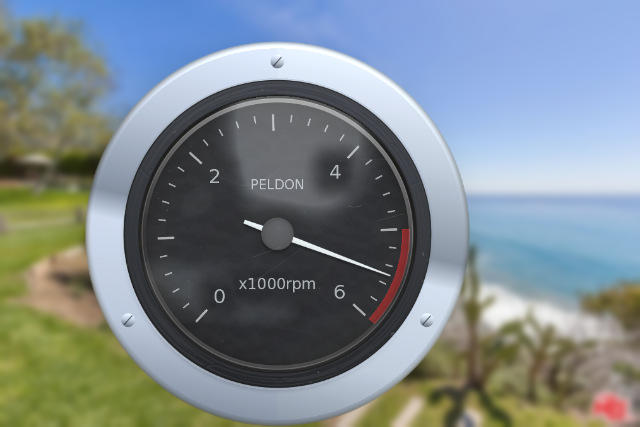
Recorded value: 5500 rpm
